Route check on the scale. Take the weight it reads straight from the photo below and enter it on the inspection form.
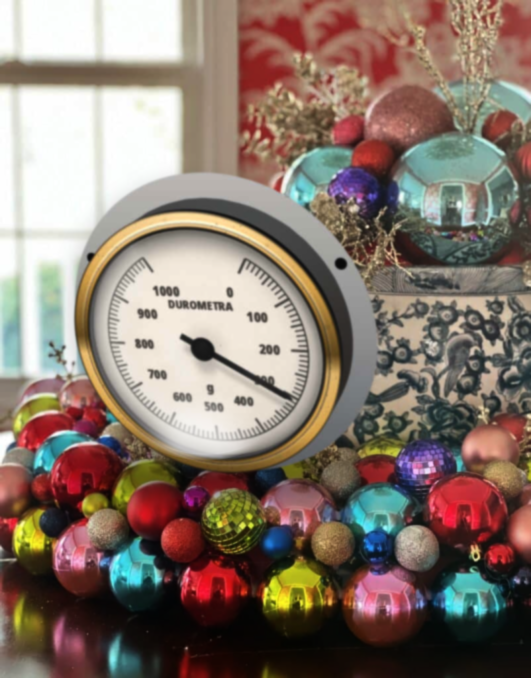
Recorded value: 300 g
